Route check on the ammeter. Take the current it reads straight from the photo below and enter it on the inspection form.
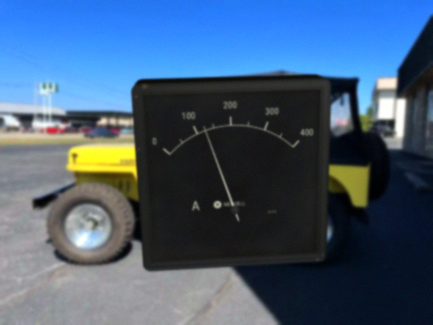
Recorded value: 125 A
